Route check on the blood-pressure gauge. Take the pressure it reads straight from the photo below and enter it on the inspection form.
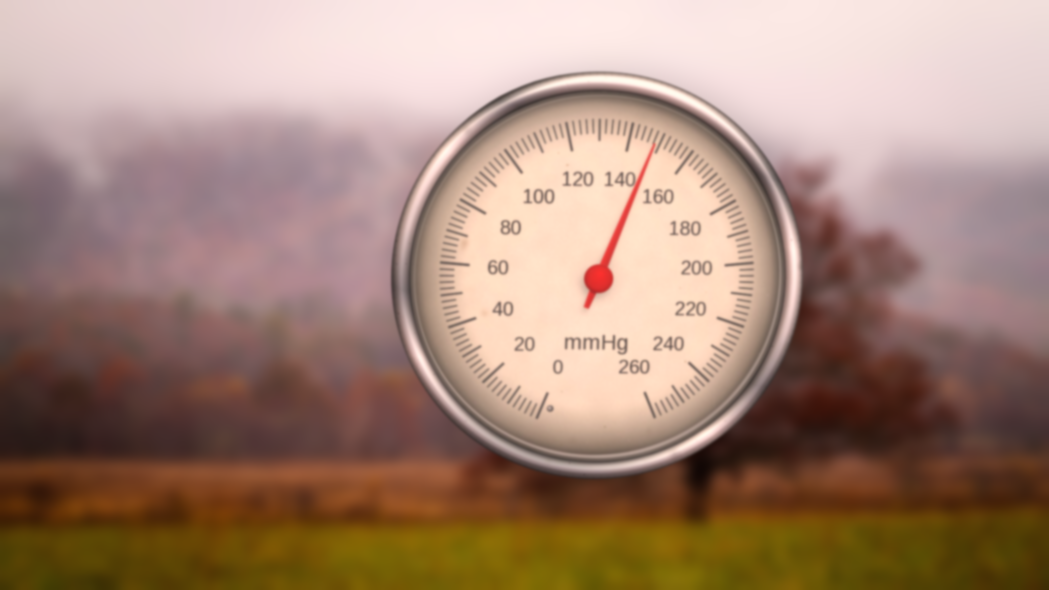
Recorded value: 148 mmHg
